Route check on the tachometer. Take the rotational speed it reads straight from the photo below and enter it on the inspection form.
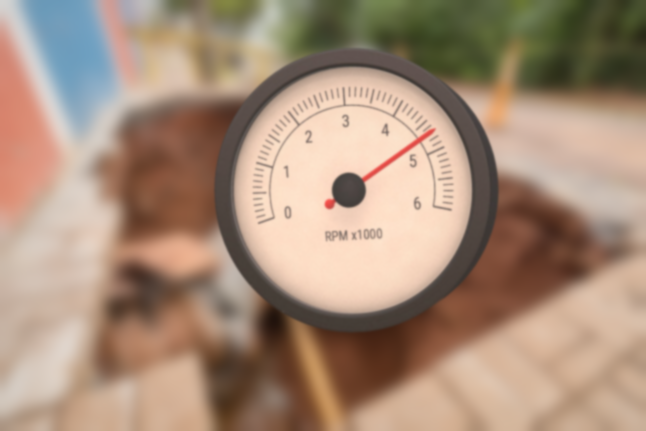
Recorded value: 4700 rpm
